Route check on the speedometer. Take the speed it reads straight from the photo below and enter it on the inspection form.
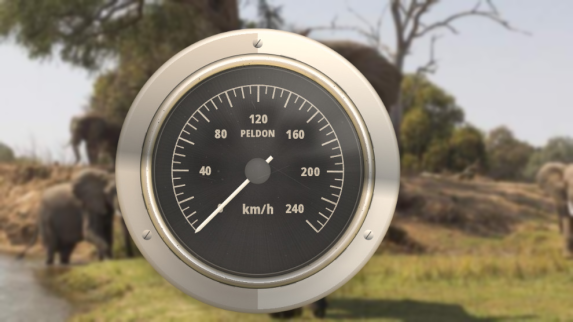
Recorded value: 0 km/h
